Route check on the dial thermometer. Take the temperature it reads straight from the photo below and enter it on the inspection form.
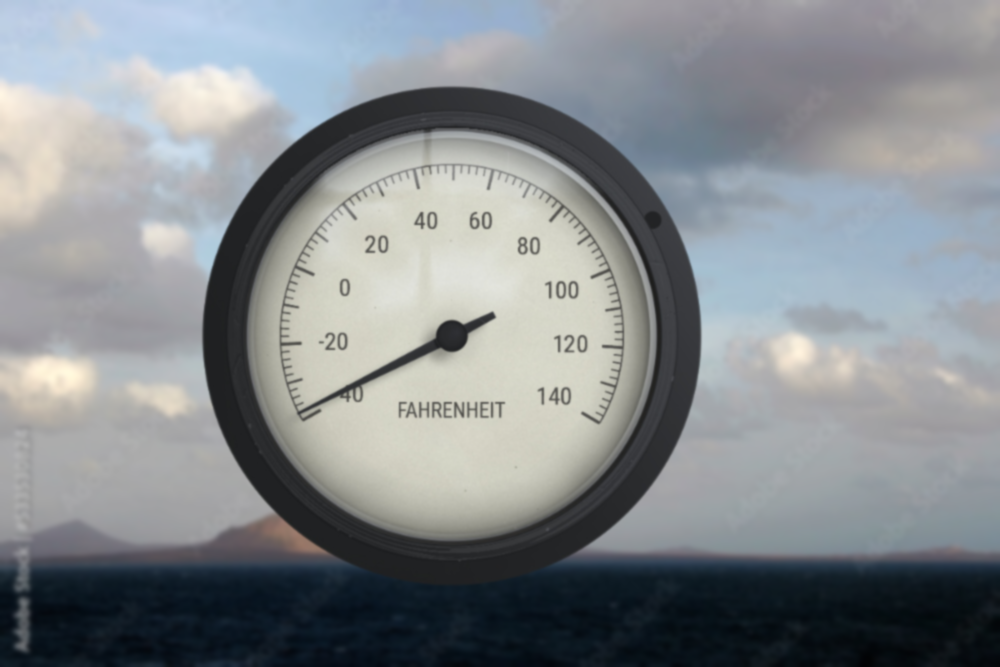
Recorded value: -38 °F
